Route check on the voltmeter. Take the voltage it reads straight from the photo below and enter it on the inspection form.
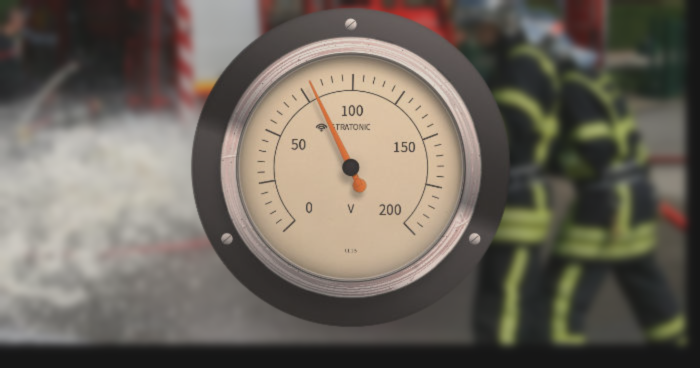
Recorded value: 80 V
